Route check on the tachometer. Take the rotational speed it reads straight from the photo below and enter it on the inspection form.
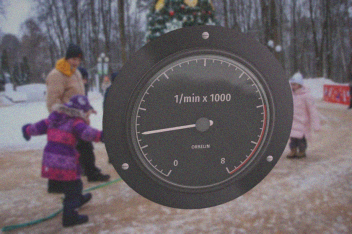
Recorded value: 1400 rpm
